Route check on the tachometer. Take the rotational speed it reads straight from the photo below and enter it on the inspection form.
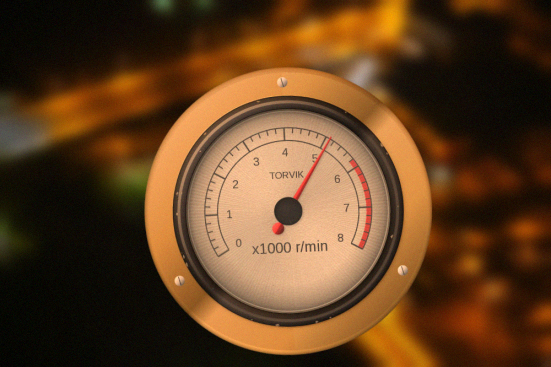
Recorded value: 5100 rpm
